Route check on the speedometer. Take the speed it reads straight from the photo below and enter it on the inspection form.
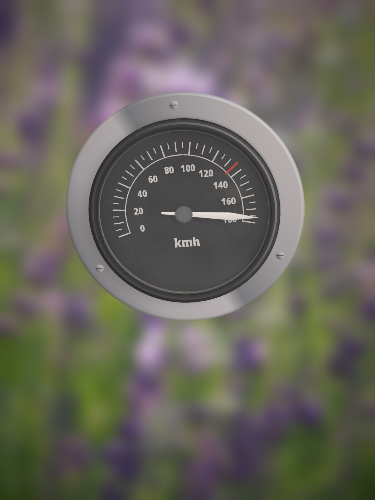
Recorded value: 175 km/h
